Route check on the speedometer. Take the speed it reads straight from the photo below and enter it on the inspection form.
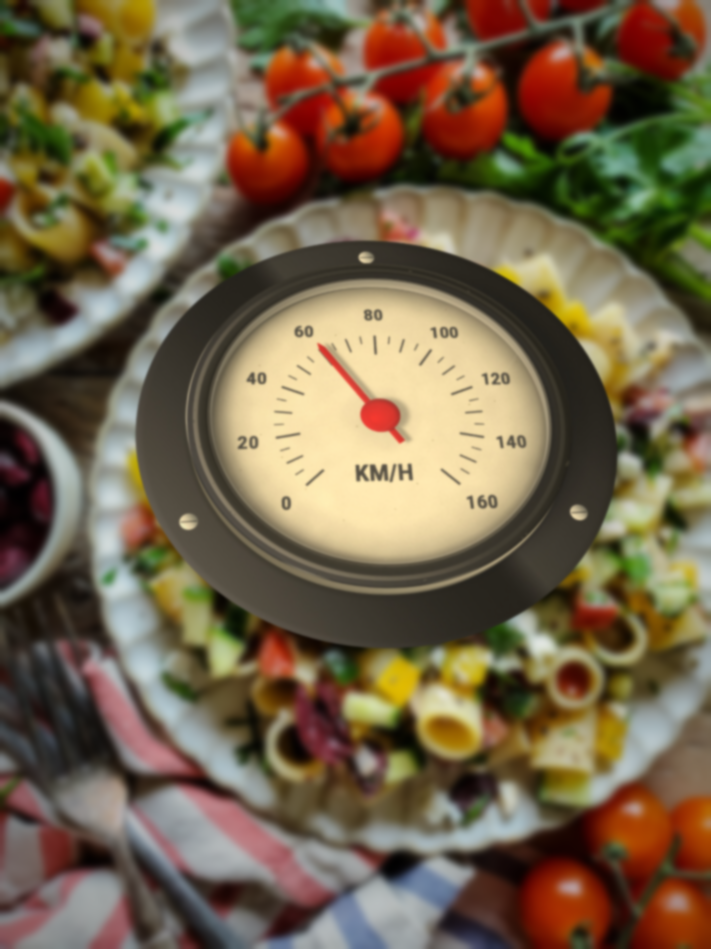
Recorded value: 60 km/h
